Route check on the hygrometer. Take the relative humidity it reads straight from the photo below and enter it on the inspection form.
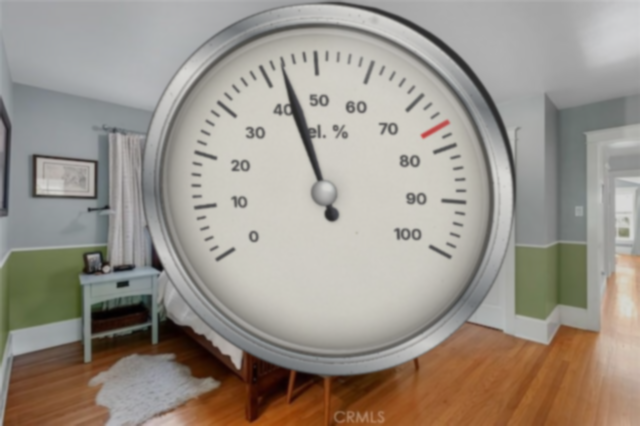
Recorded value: 44 %
